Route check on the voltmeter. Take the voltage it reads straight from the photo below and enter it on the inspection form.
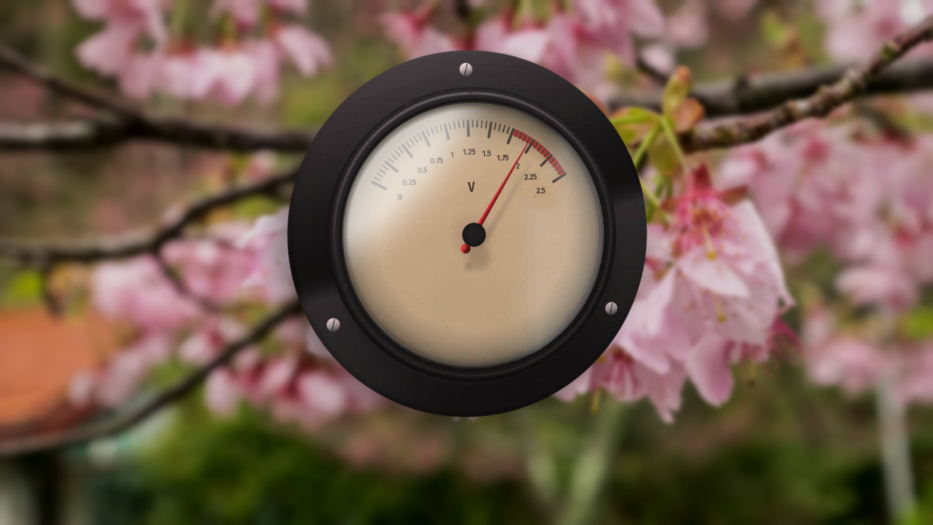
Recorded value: 1.95 V
